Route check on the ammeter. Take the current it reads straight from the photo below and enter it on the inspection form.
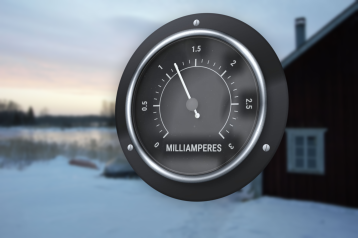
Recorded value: 1.2 mA
